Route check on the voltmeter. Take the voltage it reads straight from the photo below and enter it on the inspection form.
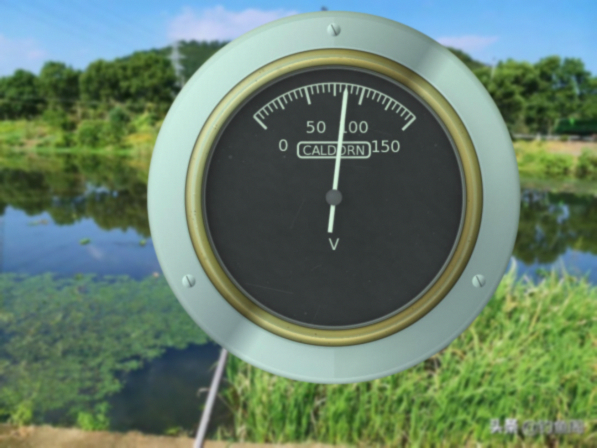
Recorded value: 85 V
